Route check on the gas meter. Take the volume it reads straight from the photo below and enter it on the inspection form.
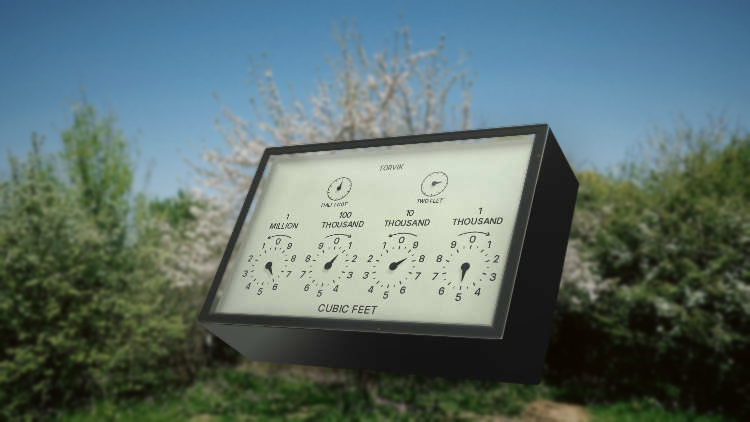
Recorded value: 608500 ft³
